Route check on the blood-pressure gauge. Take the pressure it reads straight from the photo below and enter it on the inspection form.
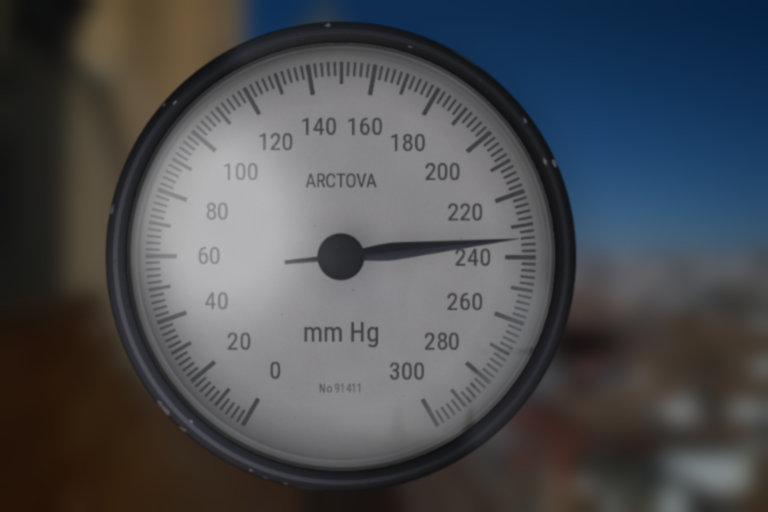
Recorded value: 234 mmHg
